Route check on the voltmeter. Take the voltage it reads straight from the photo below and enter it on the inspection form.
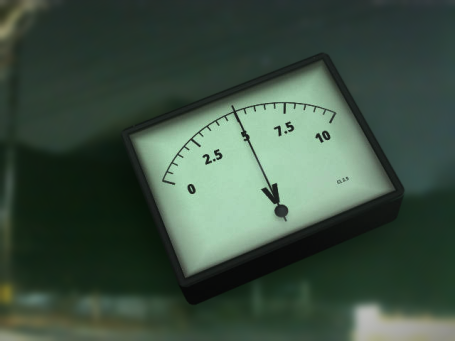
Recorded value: 5 V
